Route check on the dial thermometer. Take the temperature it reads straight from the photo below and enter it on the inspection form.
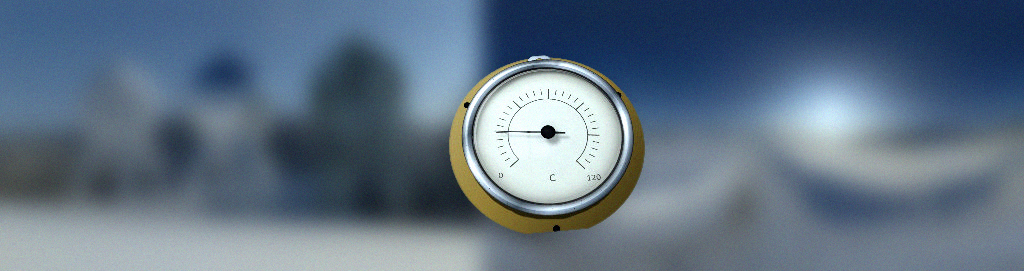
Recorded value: 20 °C
